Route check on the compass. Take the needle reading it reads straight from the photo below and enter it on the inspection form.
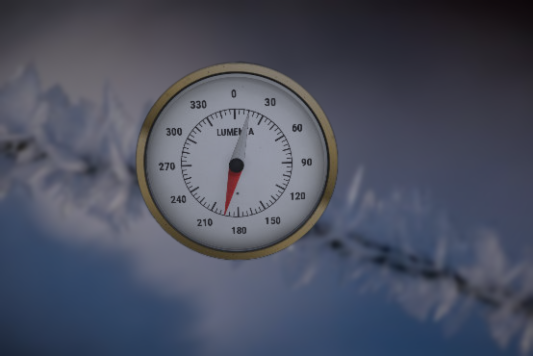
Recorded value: 195 °
